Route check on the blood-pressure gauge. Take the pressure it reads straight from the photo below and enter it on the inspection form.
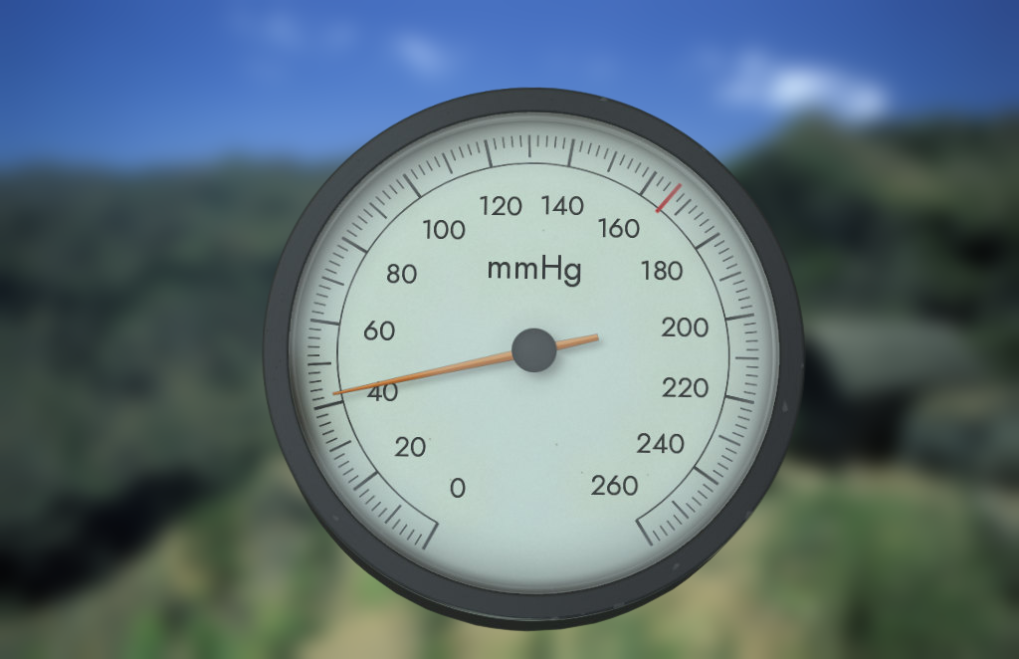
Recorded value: 42 mmHg
